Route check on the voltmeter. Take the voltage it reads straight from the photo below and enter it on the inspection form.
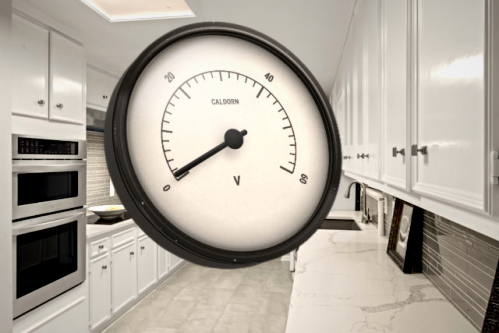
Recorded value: 1 V
